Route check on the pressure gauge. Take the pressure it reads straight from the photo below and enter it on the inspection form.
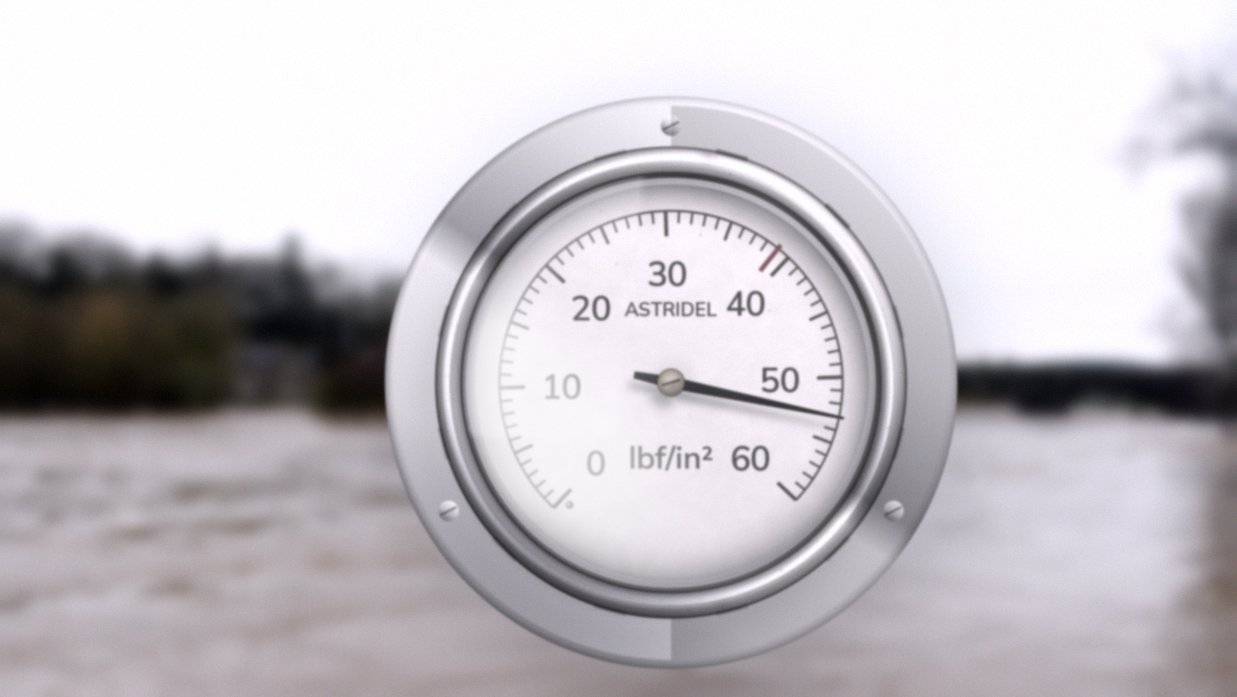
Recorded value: 53 psi
